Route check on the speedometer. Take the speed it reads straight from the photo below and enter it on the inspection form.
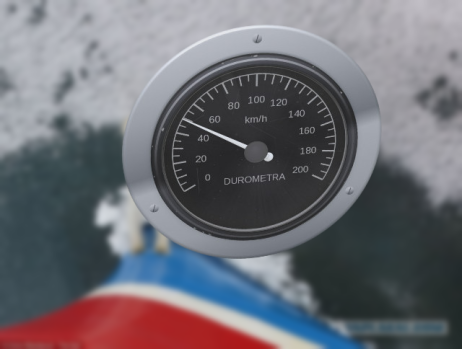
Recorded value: 50 km/h
